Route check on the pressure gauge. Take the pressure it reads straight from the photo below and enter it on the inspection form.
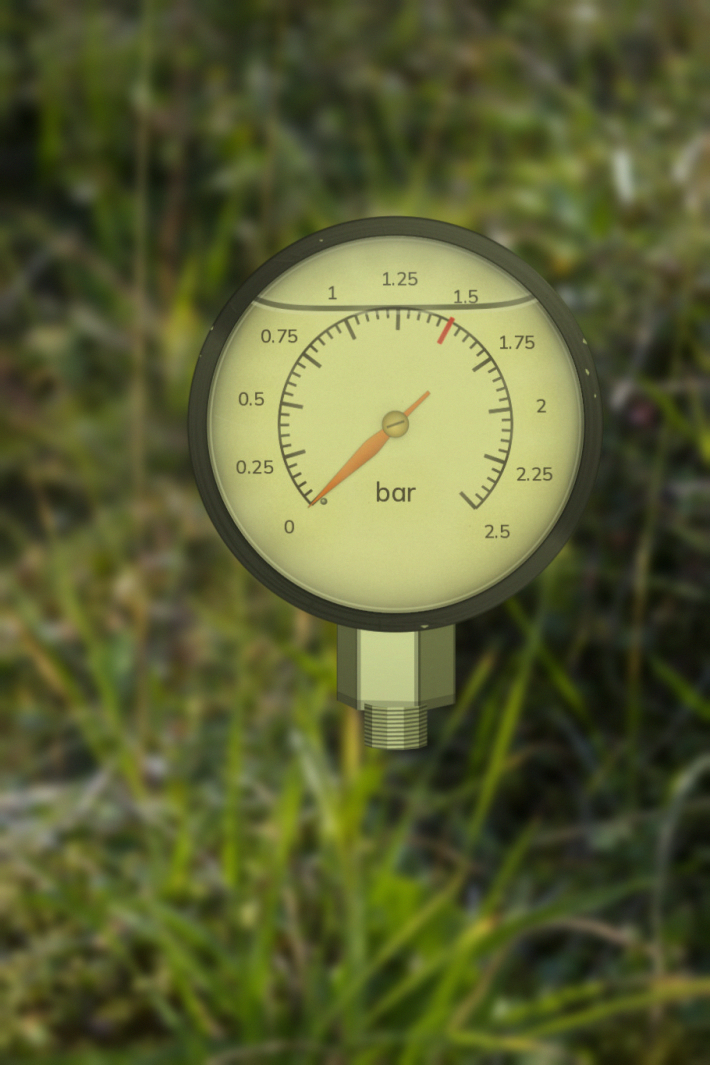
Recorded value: 0 bar
